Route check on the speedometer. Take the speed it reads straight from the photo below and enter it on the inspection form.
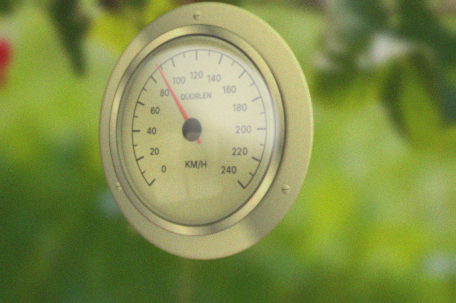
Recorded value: 90 km/h
